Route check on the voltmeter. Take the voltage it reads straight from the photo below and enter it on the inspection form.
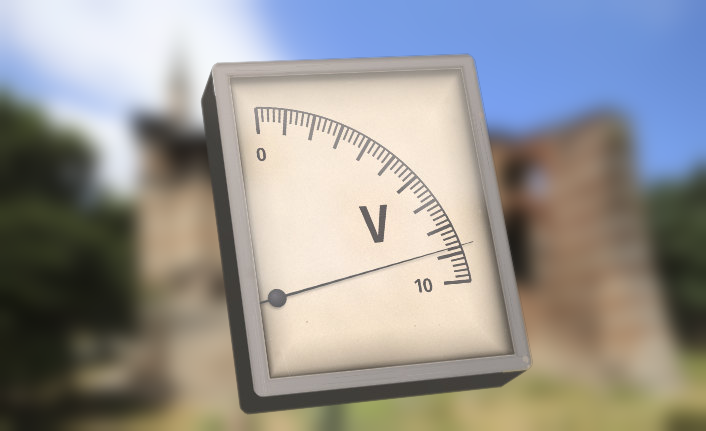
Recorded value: 8.8 V
